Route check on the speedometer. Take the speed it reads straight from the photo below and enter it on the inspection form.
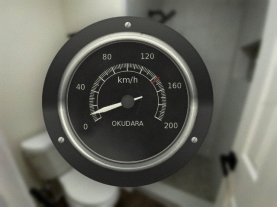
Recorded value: 10 km/h
